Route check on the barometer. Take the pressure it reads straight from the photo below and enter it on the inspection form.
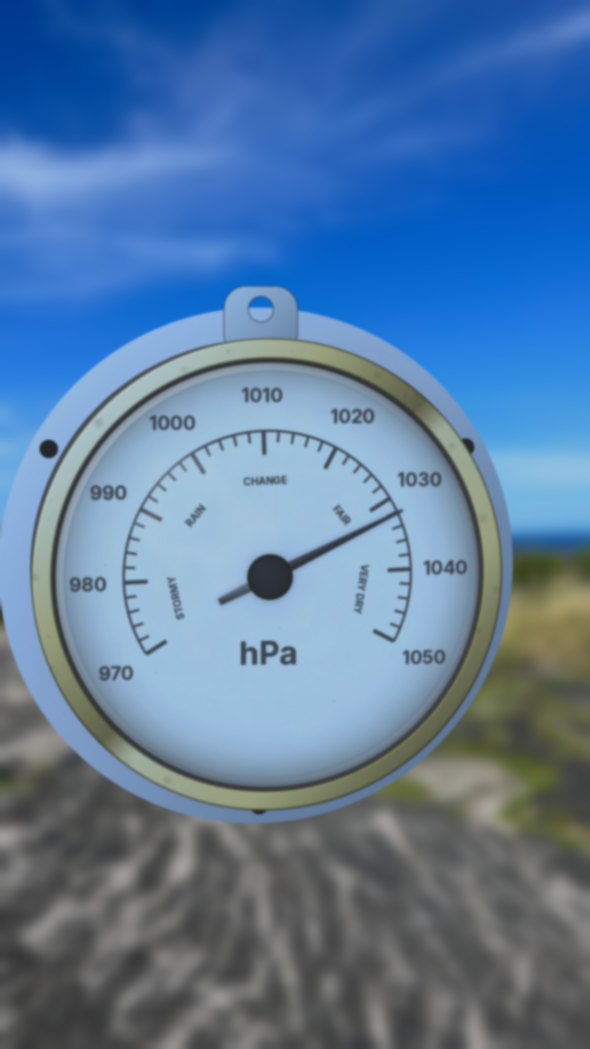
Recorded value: 1032 hPa
